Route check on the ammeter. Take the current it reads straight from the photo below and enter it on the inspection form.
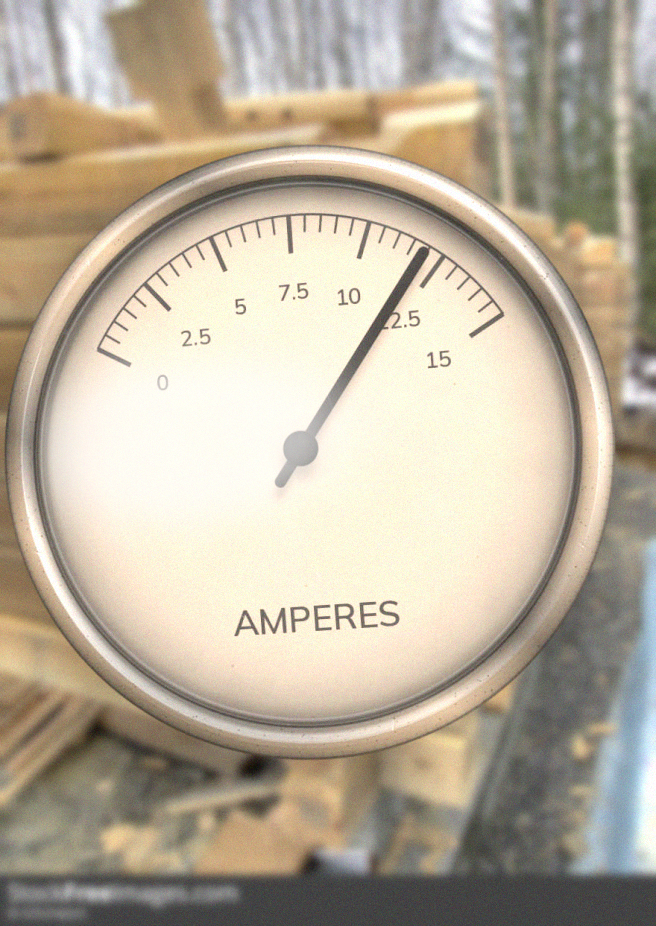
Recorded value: 12 A
